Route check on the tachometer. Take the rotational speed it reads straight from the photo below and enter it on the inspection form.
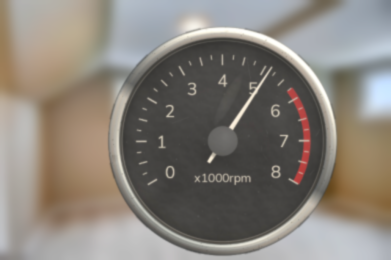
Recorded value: 5125 rpm
